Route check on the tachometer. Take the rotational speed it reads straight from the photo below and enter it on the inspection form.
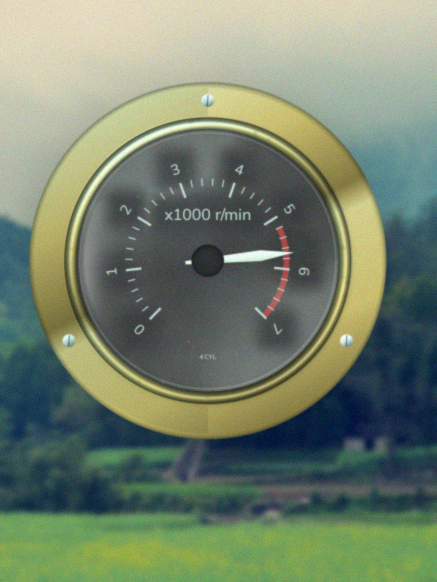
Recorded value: 5700 rpm
